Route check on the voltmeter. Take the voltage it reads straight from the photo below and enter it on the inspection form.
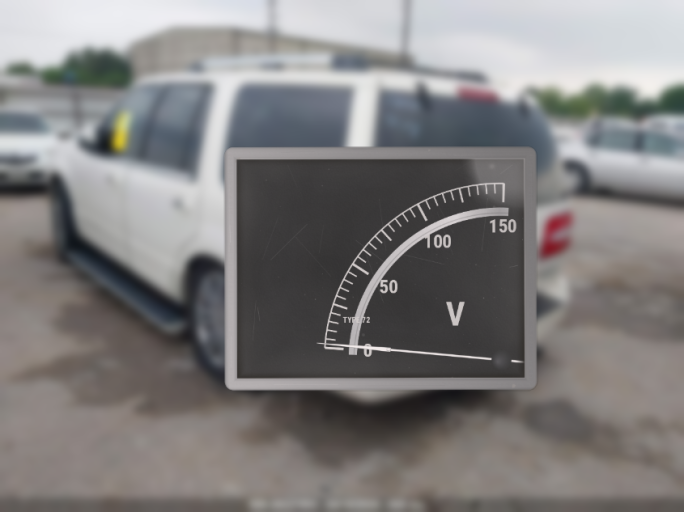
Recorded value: 2.5 V
